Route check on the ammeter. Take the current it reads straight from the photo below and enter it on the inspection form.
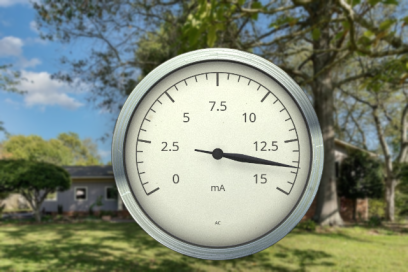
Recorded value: 13.75 mA
